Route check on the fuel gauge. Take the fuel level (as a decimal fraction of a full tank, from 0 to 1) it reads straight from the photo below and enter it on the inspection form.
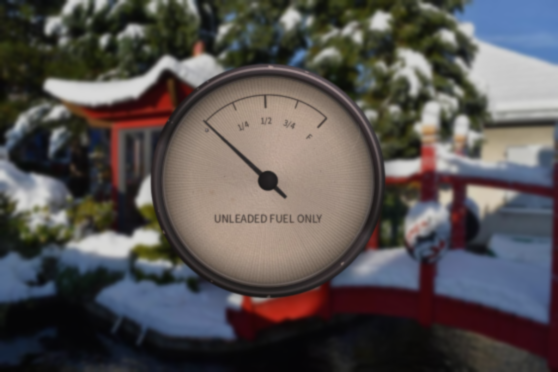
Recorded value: 0
